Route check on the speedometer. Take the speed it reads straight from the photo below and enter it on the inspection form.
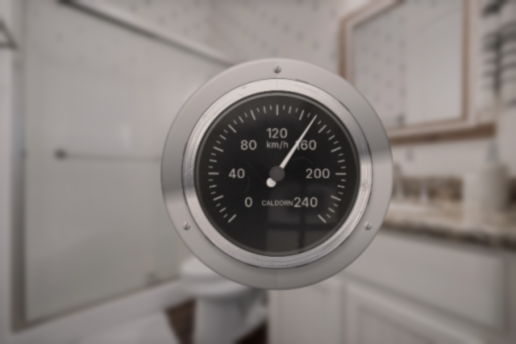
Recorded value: 150 km/h
